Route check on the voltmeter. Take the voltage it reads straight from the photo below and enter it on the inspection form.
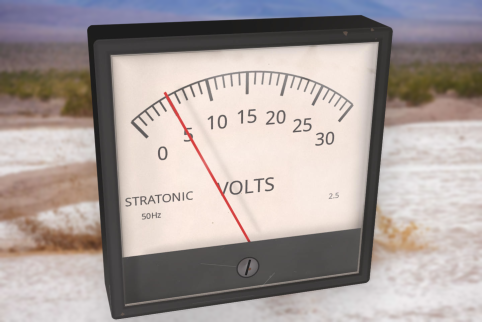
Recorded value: 5 V
